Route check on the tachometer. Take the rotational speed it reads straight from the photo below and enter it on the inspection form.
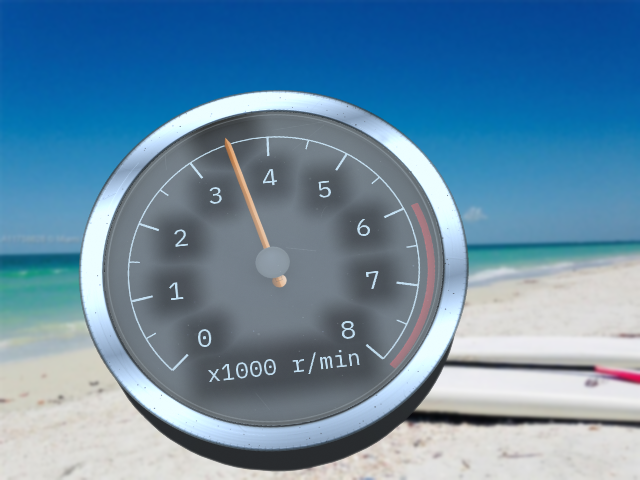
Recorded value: 3500 rpm
